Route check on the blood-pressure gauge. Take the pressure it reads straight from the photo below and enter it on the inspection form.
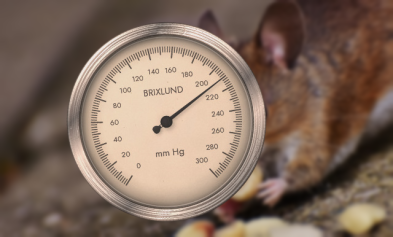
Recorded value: 210 mmHg
